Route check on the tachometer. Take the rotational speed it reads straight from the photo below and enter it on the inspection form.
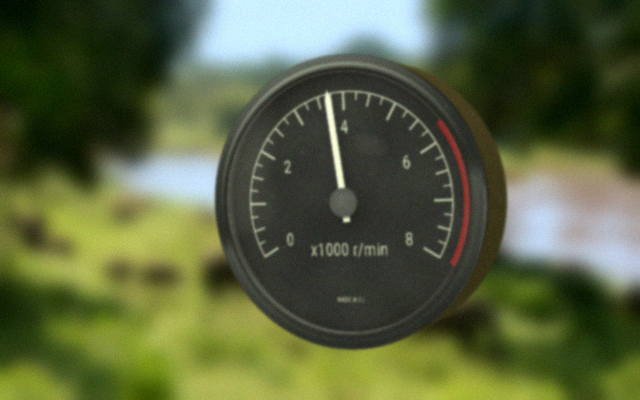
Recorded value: 3750 rpm
